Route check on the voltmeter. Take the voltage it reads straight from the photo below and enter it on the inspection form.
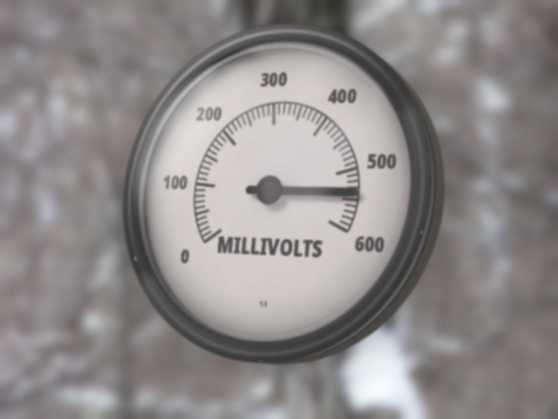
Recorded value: 540 mV
